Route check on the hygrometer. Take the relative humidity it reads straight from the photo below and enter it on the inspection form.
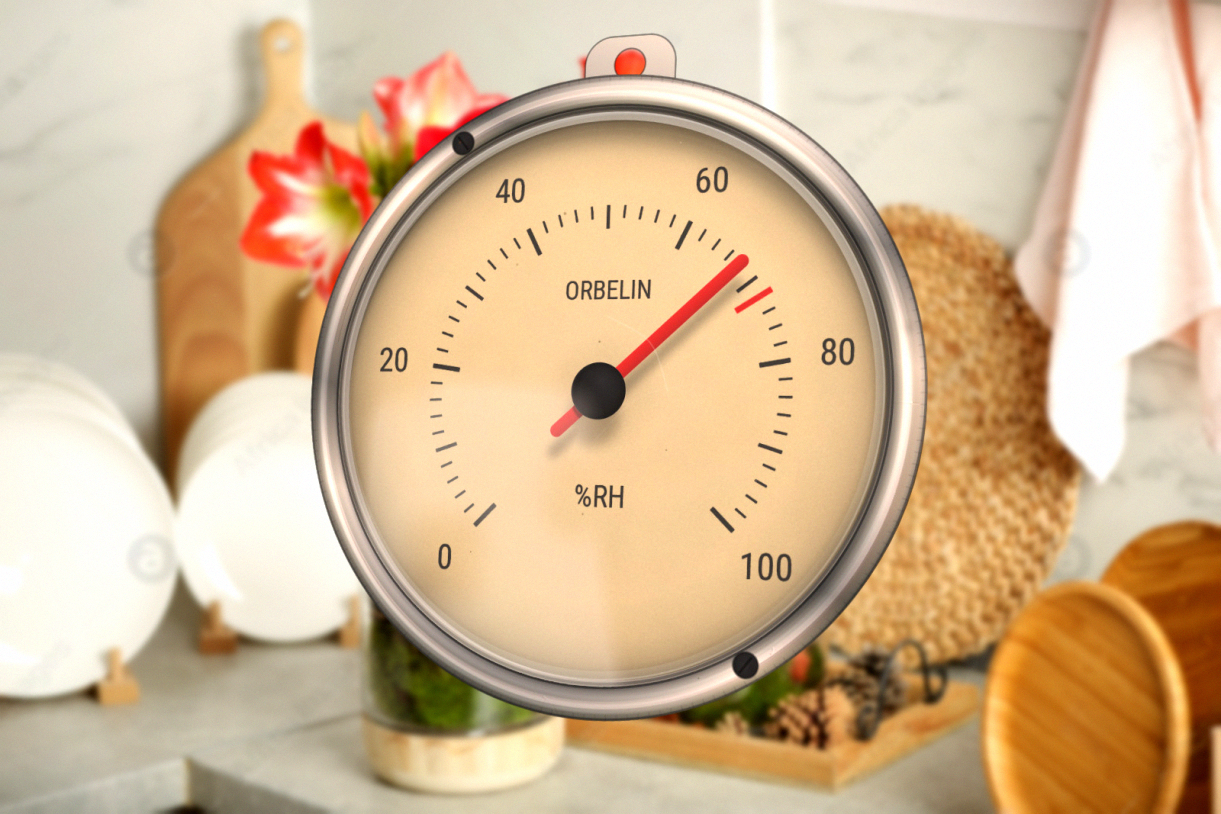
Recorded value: 68 %
